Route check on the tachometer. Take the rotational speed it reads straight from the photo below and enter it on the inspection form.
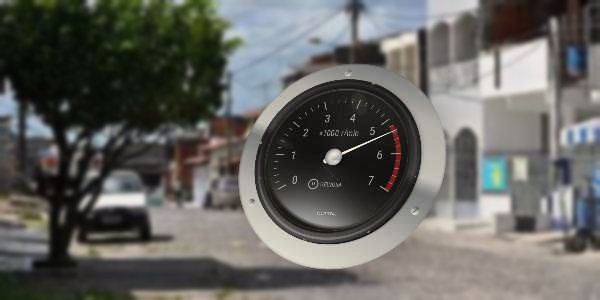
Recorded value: 5400 rpm
